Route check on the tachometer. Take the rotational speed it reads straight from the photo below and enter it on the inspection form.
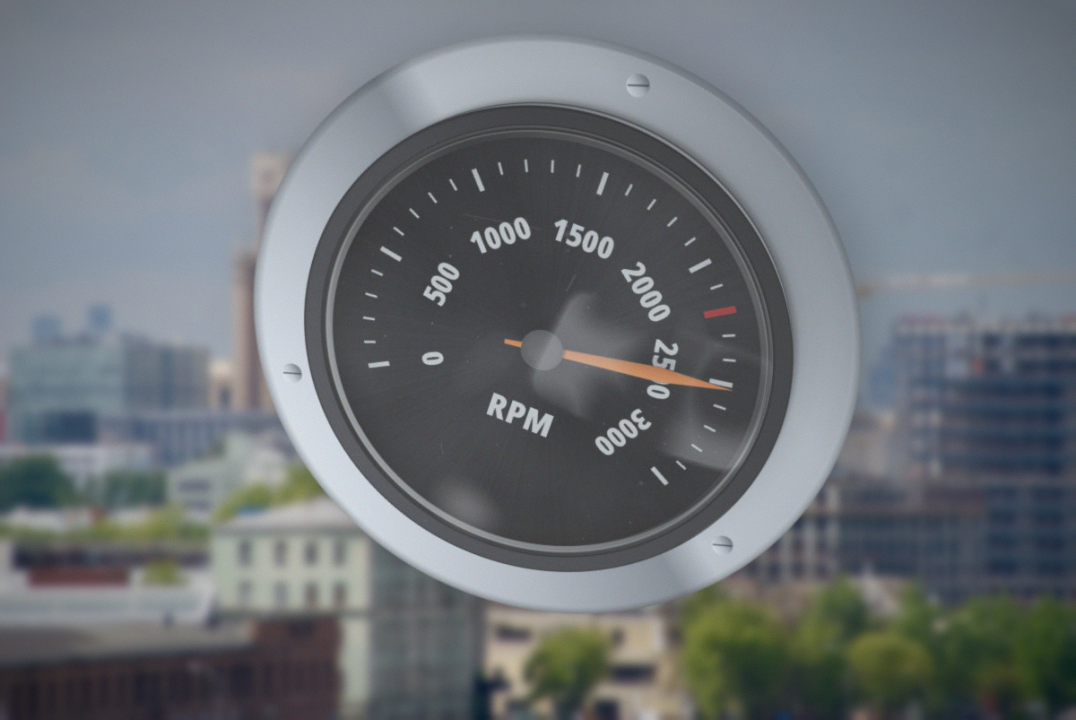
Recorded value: 2500 rpm
